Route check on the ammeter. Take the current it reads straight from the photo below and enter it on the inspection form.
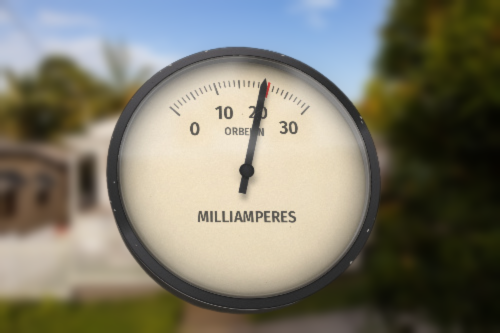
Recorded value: 20 mA
